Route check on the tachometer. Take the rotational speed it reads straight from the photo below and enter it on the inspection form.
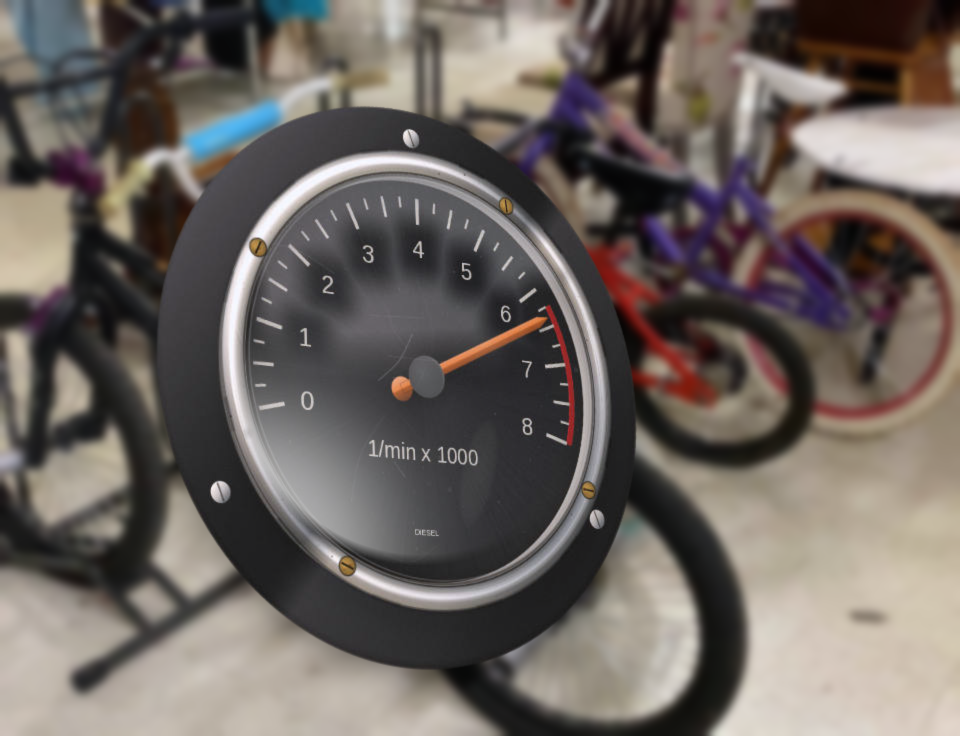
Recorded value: 6375 rpm
